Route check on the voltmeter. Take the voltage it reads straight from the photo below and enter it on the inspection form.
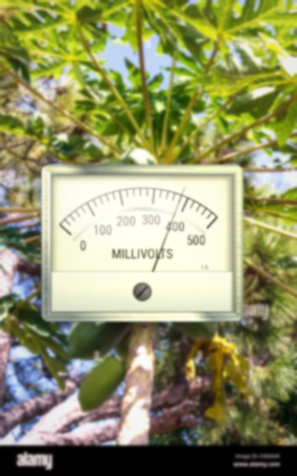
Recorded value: 380 mV
